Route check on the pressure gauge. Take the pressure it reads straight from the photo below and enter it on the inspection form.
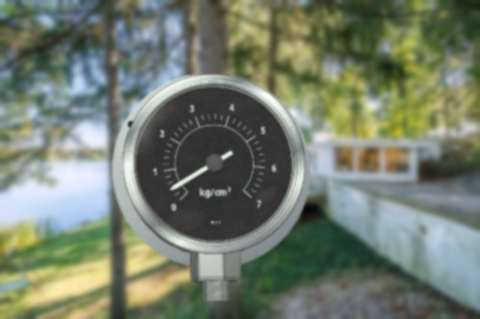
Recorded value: 0.4 kg/cm²
